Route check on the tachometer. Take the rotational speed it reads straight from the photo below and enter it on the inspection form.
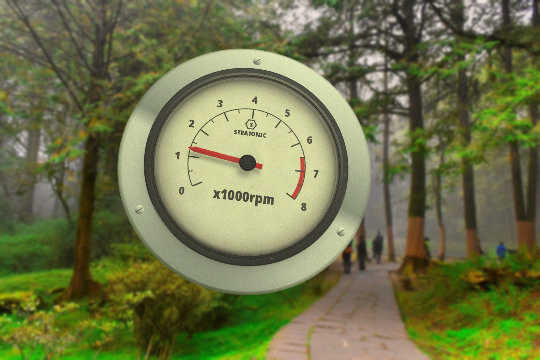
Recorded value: 1250 rpm
